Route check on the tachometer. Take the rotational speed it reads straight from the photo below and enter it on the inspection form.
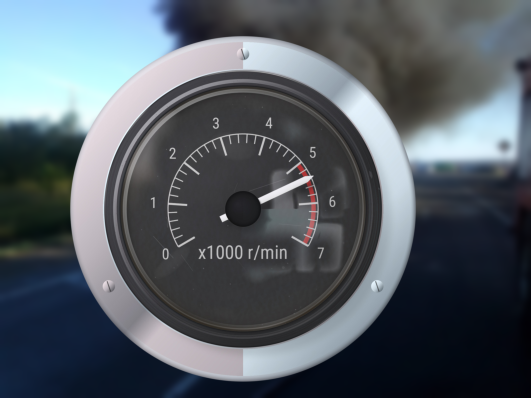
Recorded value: 5400 rpm
